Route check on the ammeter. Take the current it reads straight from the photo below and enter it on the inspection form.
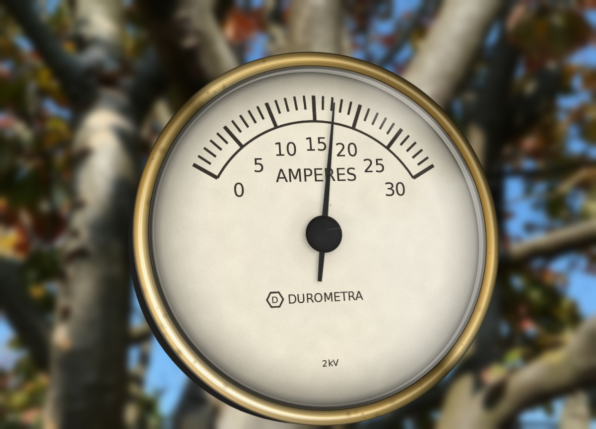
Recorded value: 17 A
